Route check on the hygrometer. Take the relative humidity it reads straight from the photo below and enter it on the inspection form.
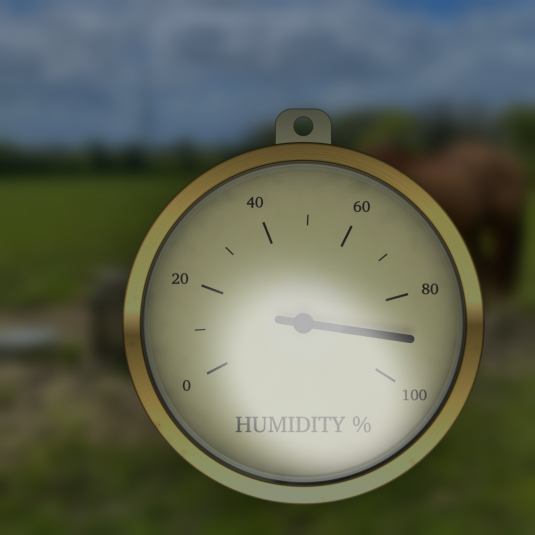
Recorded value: 90 %
